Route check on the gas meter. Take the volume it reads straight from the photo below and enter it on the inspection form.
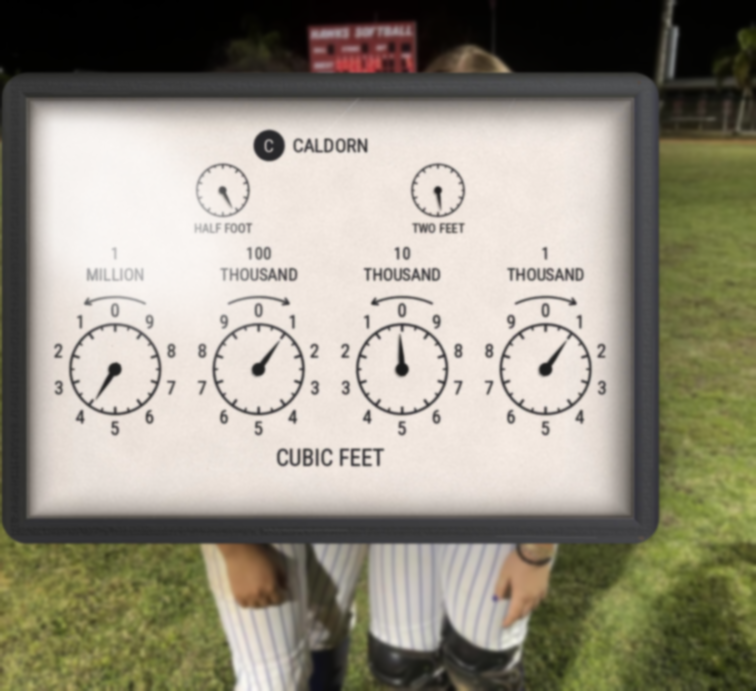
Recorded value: 410100 ft³
